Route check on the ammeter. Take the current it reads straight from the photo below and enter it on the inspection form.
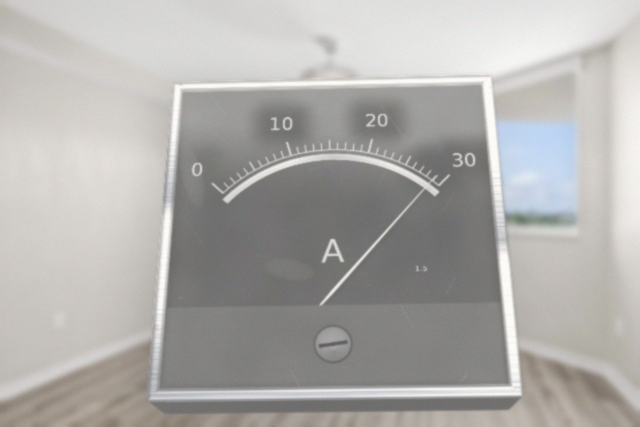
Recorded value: 29 A
